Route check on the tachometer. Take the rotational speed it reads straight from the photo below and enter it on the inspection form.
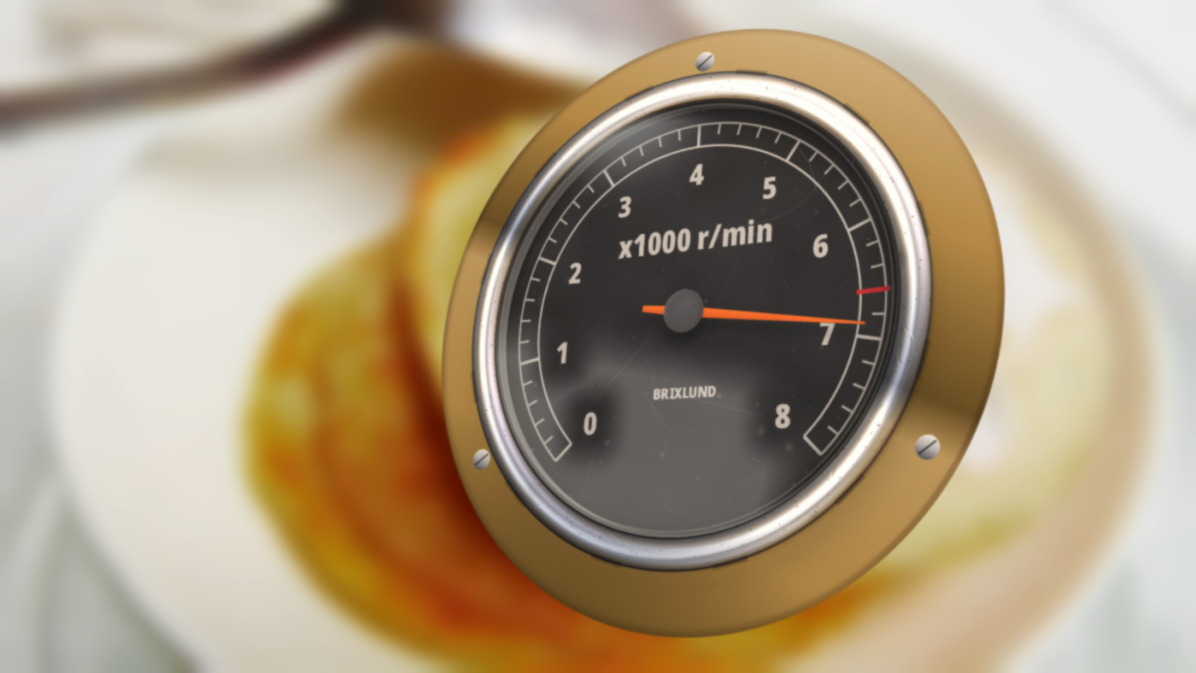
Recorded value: 6900 rpm
